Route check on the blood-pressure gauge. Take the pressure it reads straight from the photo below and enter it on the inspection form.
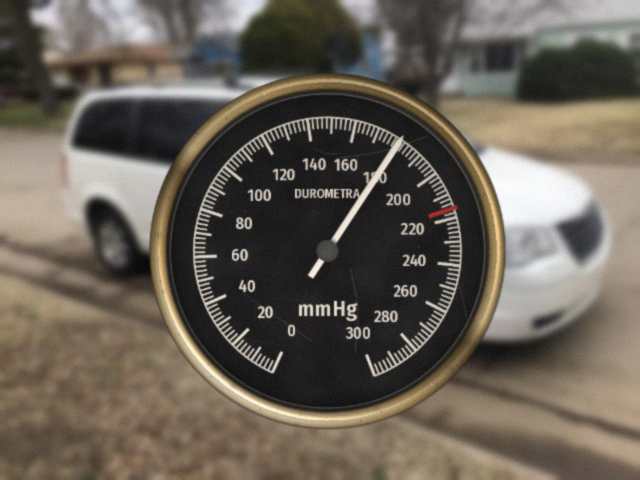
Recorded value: 180 mmHg
